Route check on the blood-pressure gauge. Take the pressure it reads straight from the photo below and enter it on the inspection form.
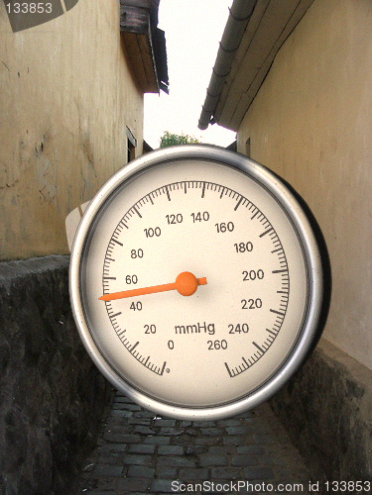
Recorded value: 50 mmHg
